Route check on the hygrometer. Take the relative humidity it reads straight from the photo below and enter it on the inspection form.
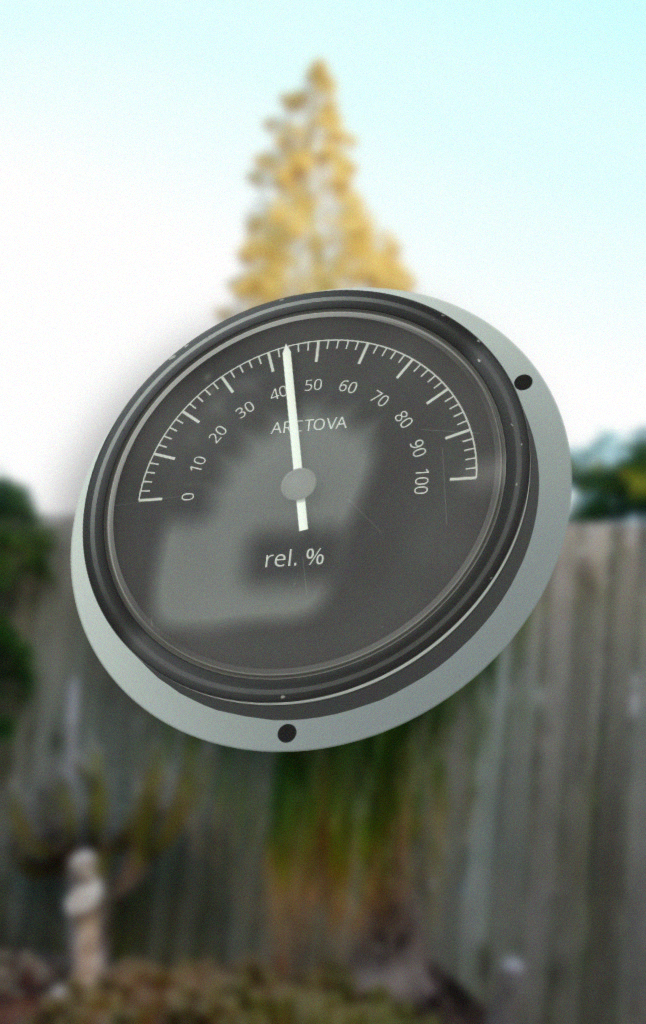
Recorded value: 44 %
